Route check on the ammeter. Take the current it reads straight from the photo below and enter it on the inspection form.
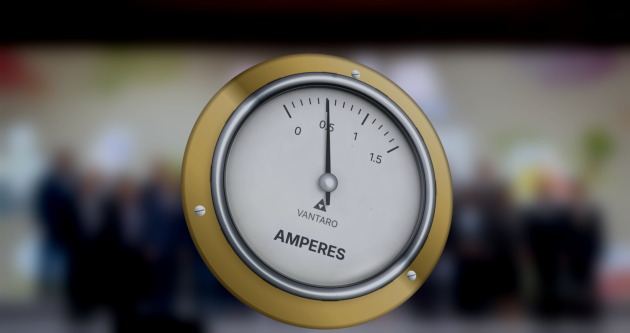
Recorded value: 0.5 A
